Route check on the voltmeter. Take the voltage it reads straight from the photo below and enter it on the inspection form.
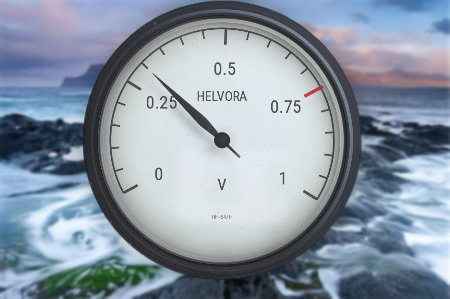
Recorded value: 0.3 V
